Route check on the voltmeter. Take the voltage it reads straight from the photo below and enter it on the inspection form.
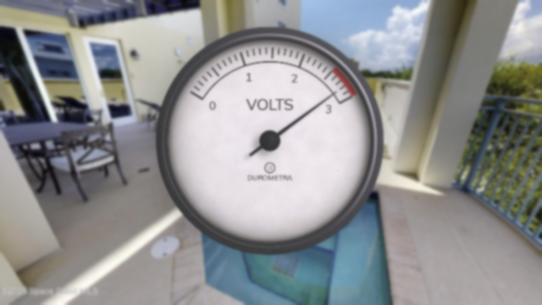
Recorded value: 2.8 V
